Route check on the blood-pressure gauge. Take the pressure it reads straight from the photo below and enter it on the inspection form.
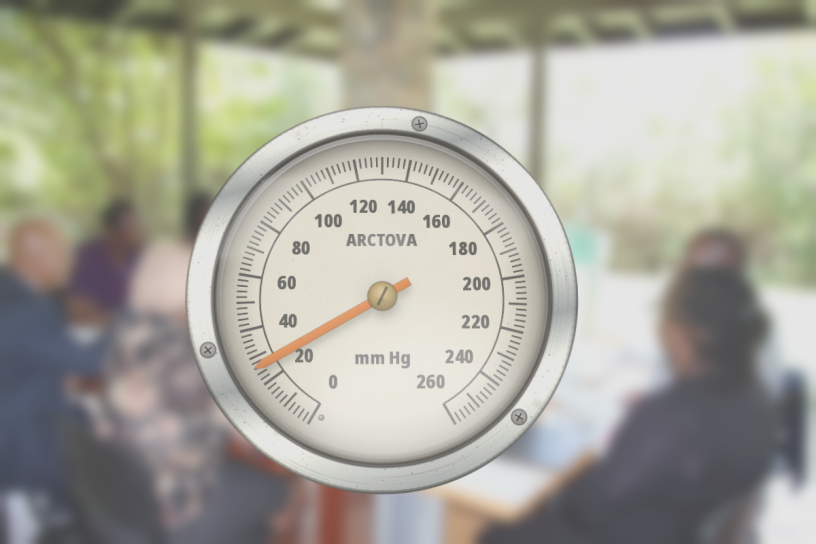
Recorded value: 26 mmHg
